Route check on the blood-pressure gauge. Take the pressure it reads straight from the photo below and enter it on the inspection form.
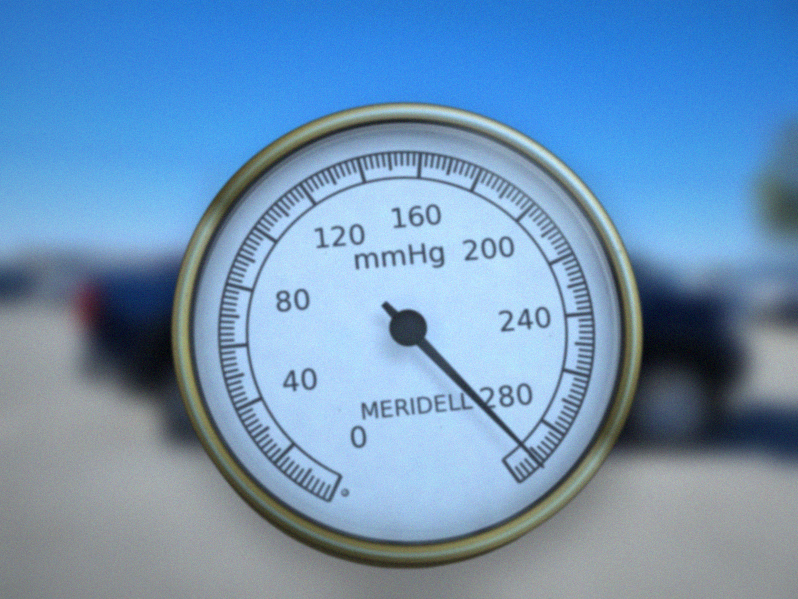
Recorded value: 292 mmHg
